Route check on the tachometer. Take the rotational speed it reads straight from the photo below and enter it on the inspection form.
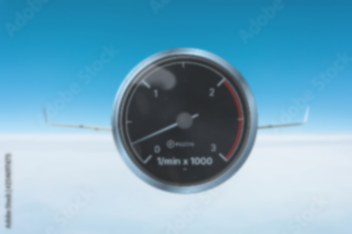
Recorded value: 250 rpm
